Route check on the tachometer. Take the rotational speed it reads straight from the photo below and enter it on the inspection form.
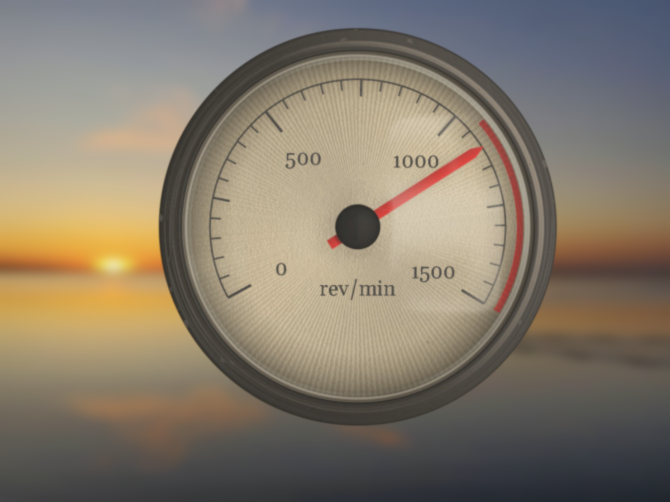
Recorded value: 1100 rpm
